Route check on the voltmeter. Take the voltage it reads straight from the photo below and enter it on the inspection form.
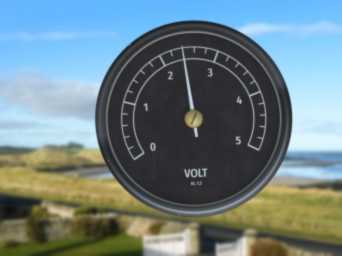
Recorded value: 2.4 V
